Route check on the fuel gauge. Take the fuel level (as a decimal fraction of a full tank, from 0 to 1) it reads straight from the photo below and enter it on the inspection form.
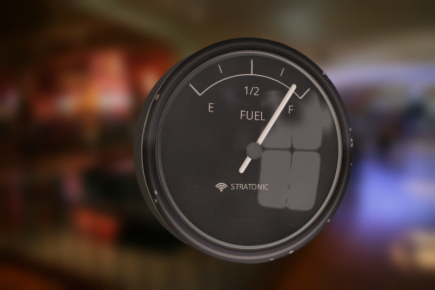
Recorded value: 0.875
